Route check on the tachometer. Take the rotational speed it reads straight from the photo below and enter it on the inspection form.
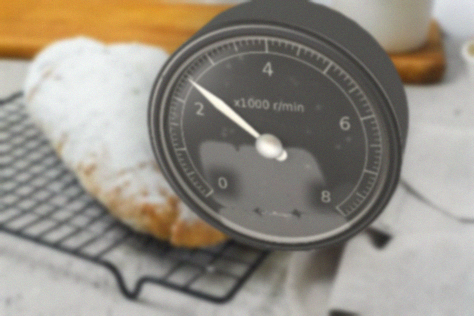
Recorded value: 2500 rpm
